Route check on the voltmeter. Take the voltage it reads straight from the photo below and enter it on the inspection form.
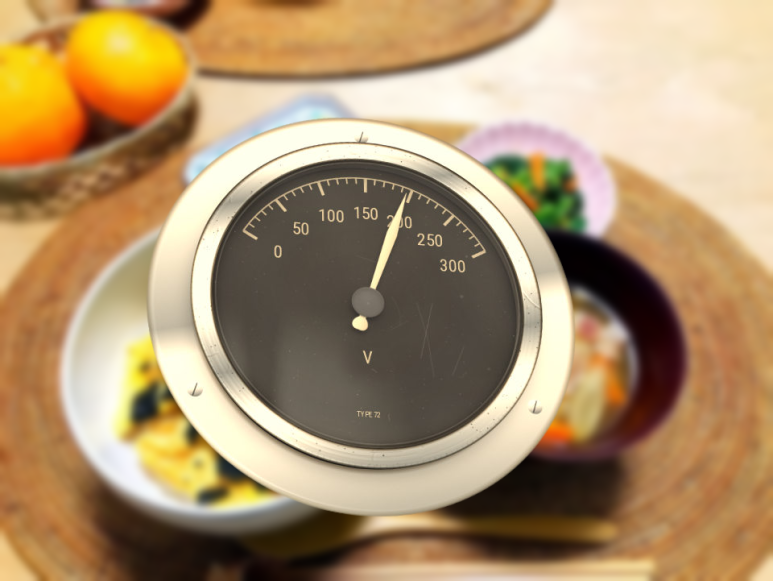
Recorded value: 195 V
